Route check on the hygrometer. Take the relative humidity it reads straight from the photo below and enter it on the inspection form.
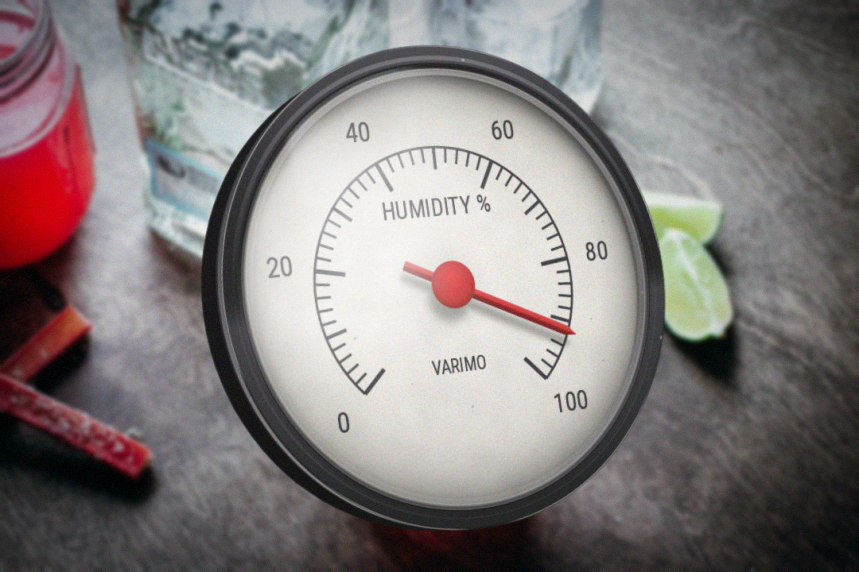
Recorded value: 92 %
